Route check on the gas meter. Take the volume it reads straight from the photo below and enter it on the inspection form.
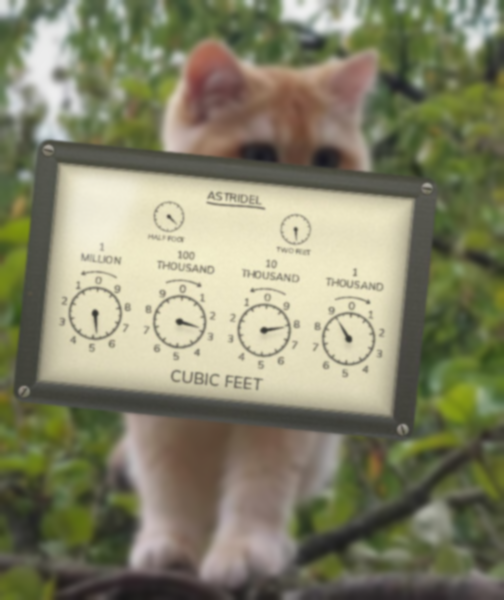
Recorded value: 527900 ft³
